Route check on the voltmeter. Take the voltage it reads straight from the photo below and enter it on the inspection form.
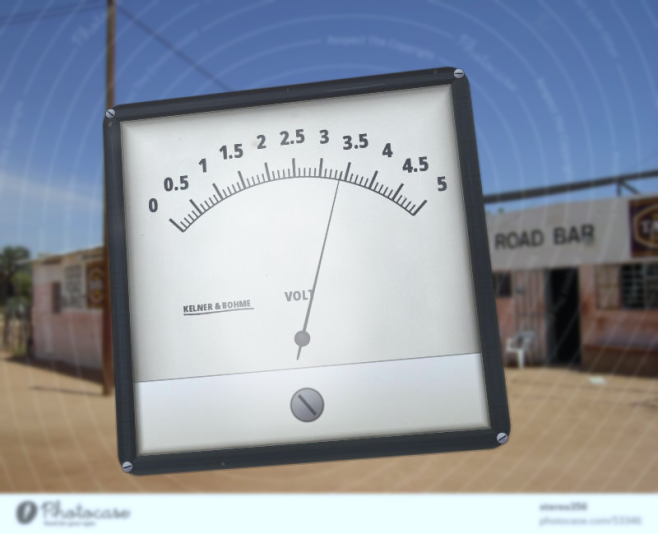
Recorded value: 3.4 V
